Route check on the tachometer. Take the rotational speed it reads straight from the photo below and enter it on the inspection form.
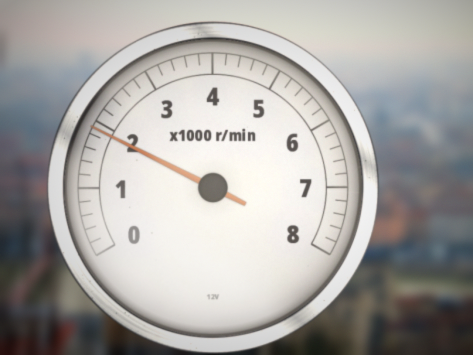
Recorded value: 1900 rpm
